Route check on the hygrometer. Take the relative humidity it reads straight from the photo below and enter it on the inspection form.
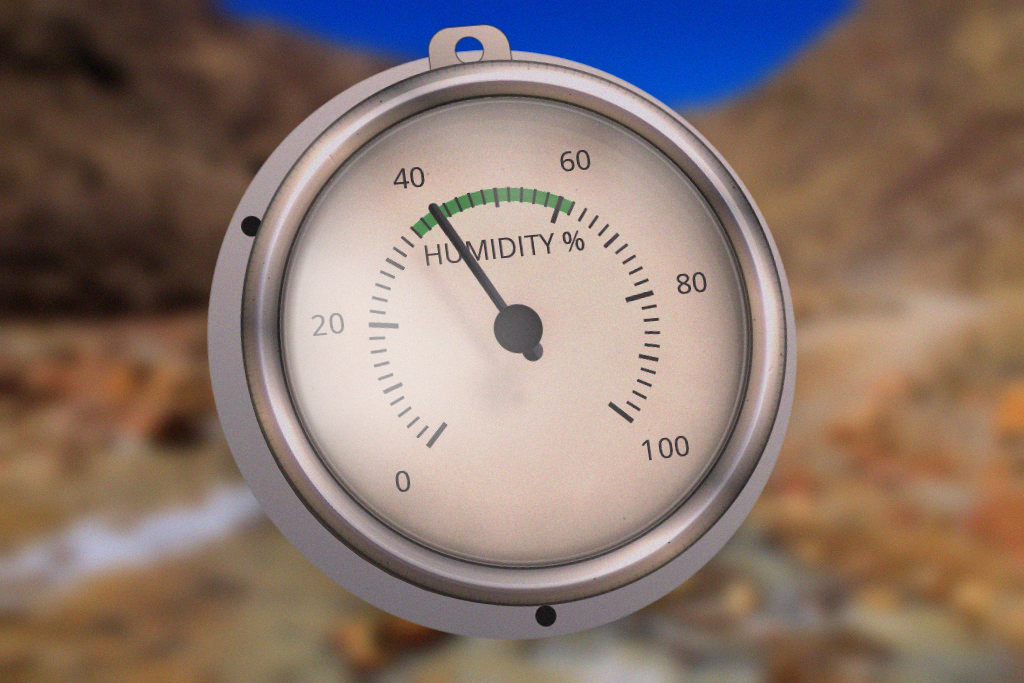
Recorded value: 40 %
